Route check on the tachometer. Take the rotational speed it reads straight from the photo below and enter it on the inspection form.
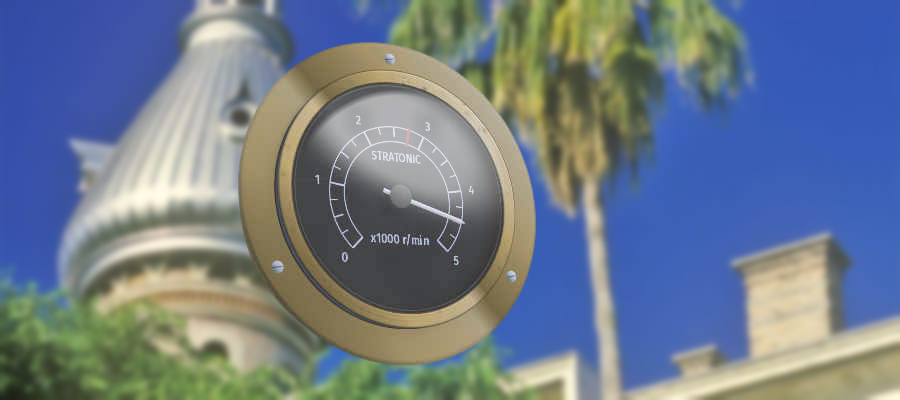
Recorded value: 4500 rpm
